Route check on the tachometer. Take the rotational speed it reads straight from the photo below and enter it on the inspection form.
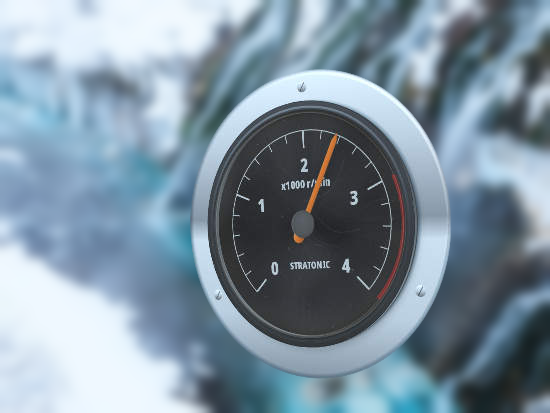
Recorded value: 2400 rpm
